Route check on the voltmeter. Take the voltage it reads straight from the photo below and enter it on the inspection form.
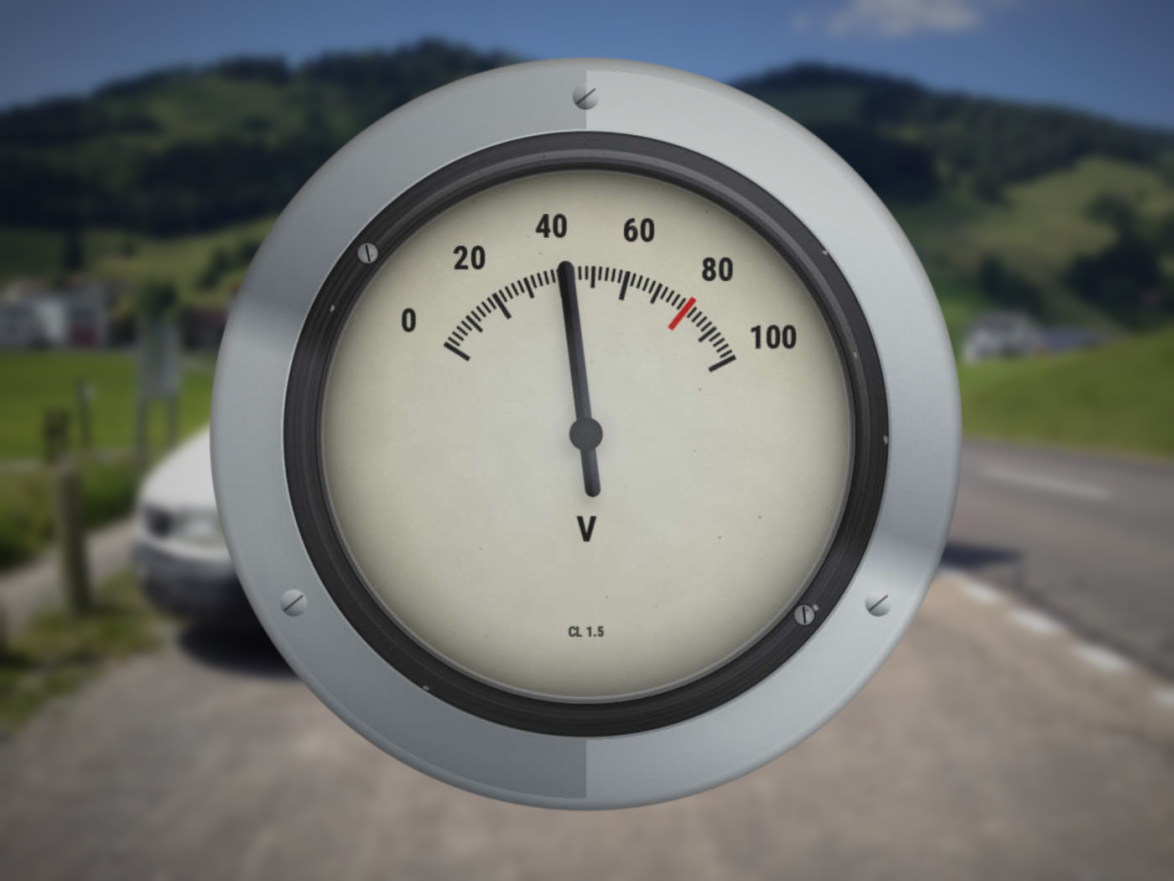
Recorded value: 42 V
